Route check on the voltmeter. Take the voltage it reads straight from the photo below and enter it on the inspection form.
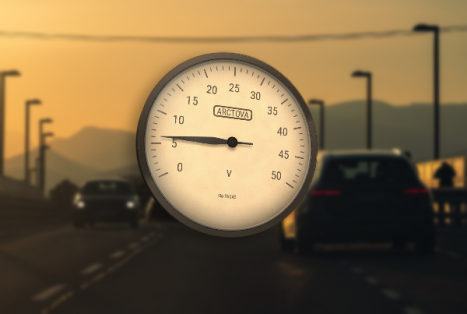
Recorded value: 6 V
